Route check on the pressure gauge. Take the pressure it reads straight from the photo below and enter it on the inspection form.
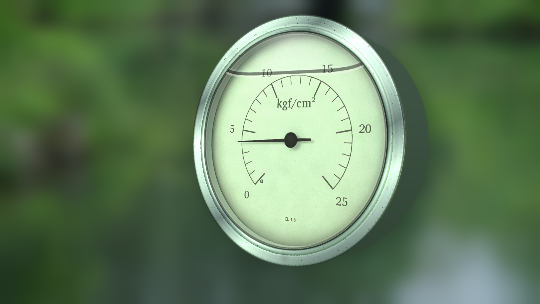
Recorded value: 4 kg/cm²
